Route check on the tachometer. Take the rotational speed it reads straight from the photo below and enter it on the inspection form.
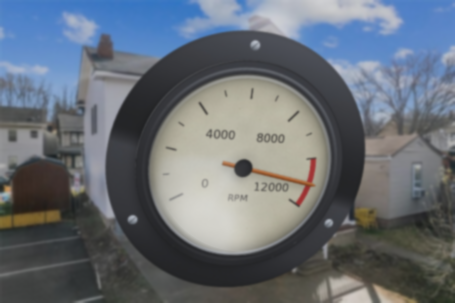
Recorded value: 11000 rpm
